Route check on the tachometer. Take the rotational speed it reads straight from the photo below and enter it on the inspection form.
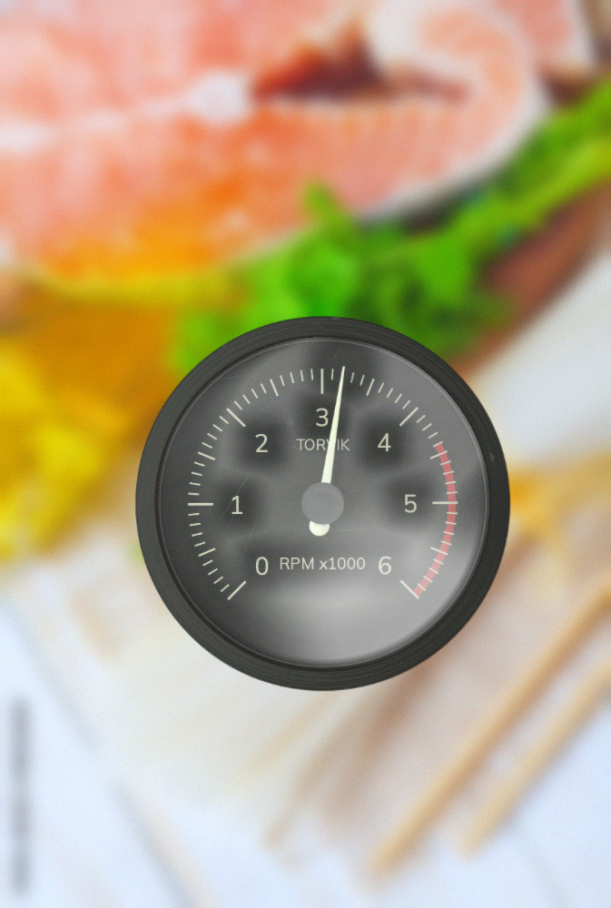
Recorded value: 3200 rpm
